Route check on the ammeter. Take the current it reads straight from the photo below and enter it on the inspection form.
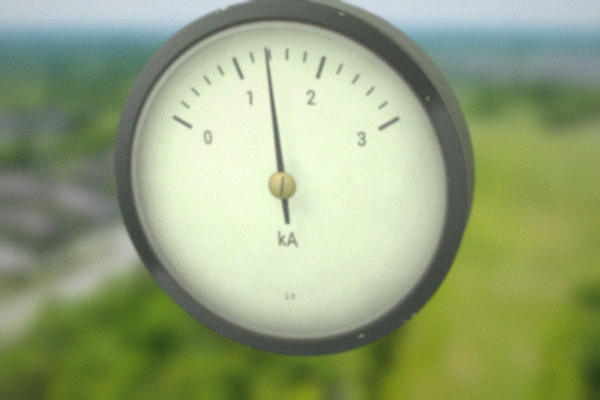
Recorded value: 1.4 kA
